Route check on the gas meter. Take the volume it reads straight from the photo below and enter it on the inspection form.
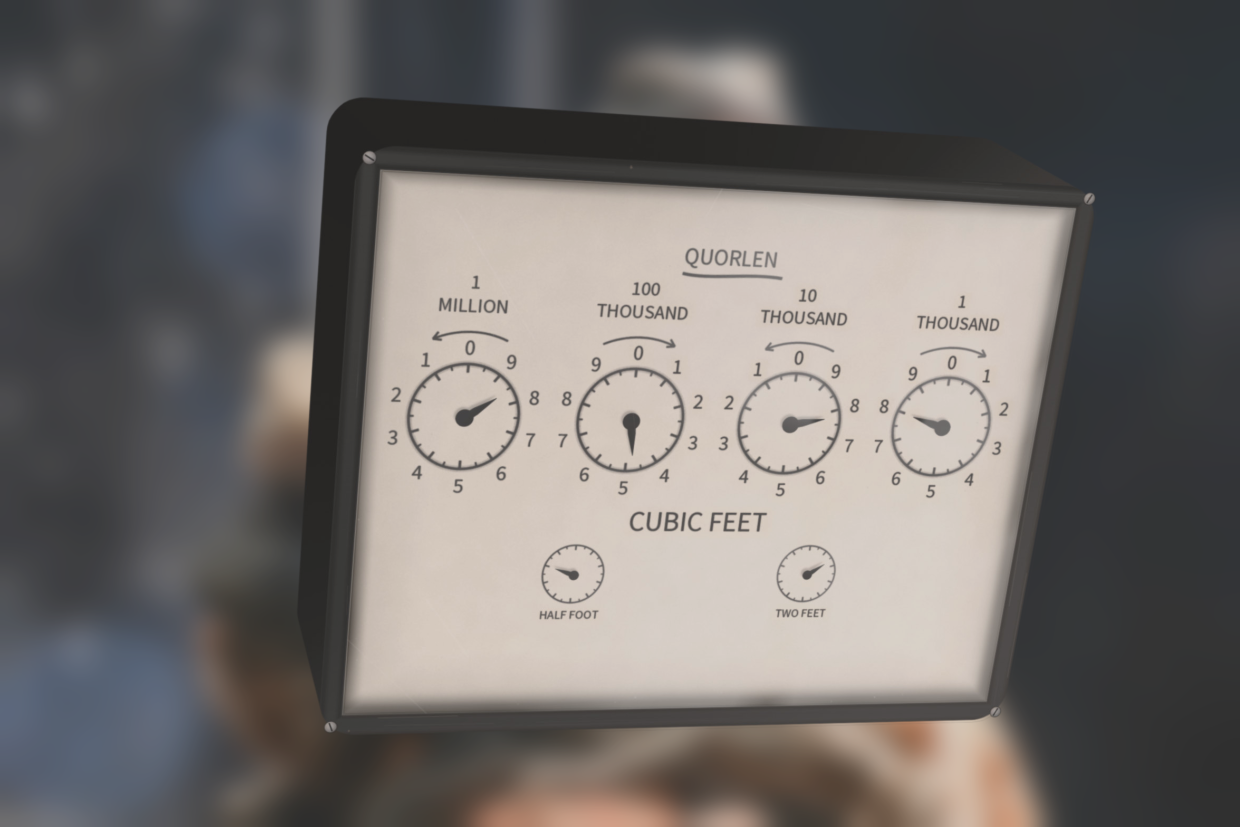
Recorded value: 847800 ft³
